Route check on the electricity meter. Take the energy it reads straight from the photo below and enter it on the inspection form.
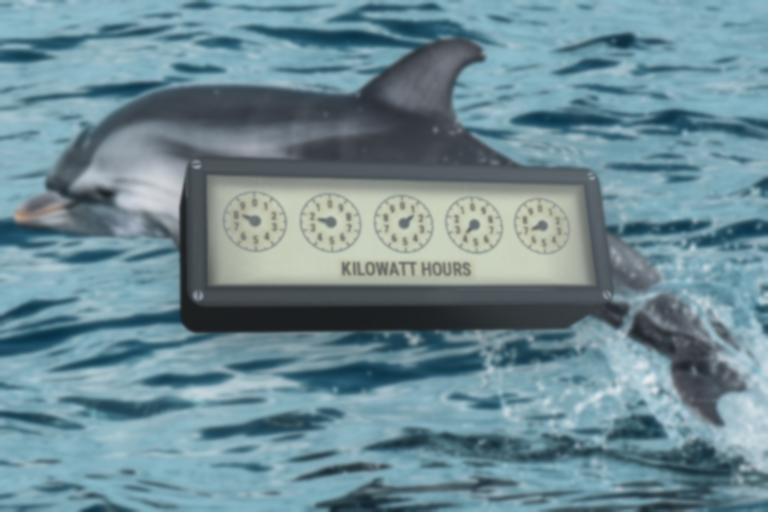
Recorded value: 82137 kWh
